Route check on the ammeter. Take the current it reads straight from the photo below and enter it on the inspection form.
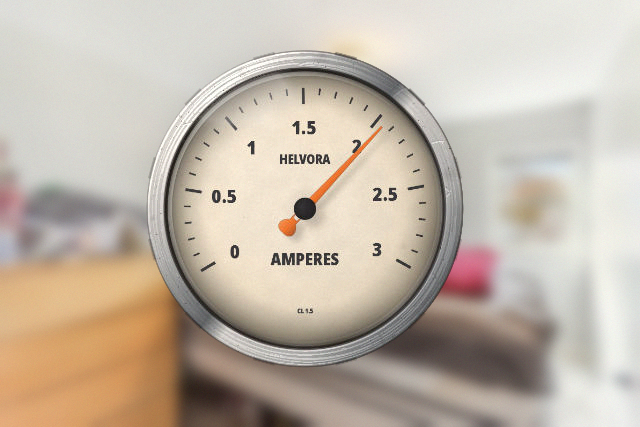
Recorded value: 2.05 A
